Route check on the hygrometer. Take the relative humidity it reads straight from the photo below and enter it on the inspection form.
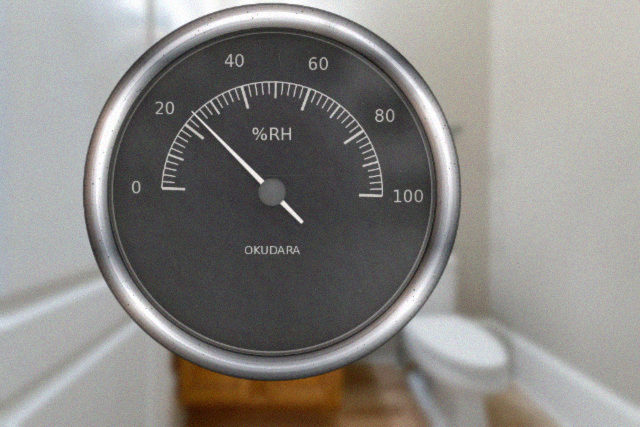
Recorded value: 24 %
